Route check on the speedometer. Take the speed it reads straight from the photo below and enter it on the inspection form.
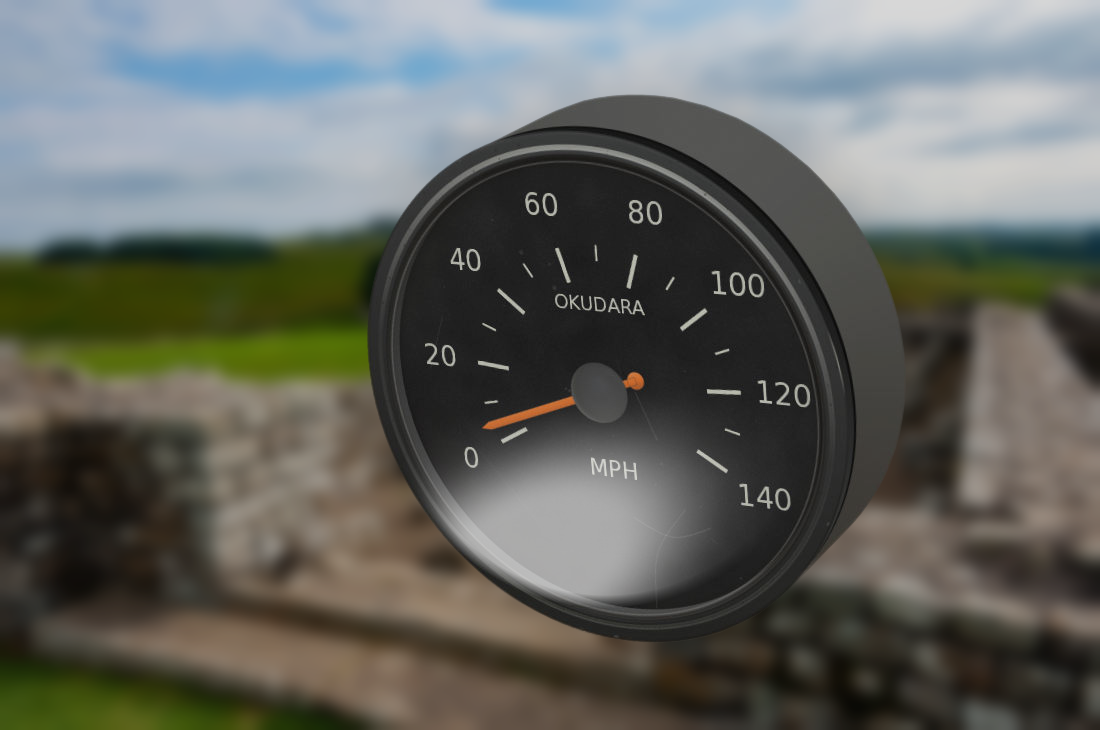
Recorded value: 5 mph
